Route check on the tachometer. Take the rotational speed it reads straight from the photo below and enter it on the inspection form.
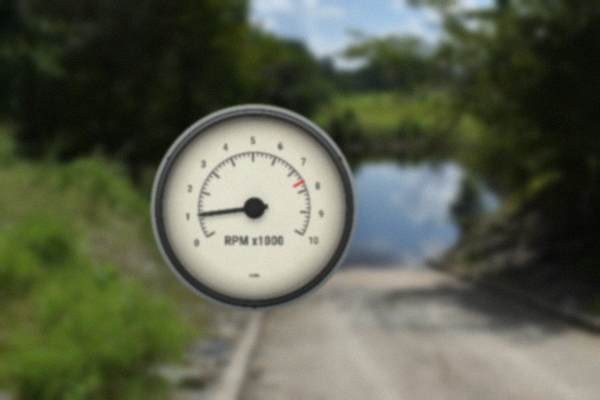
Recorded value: 1000 rpm
